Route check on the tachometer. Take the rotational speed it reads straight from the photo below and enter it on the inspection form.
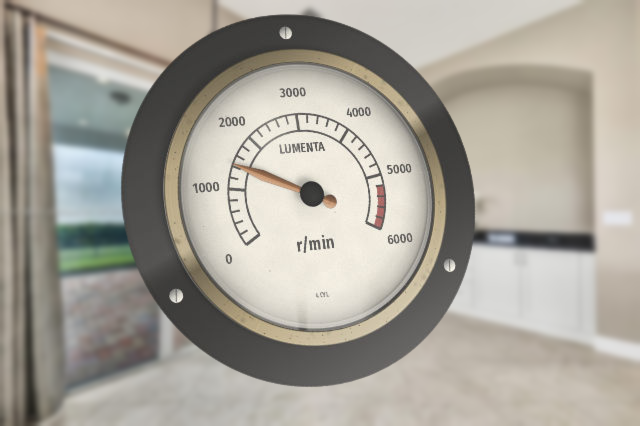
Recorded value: 1400 rpm
